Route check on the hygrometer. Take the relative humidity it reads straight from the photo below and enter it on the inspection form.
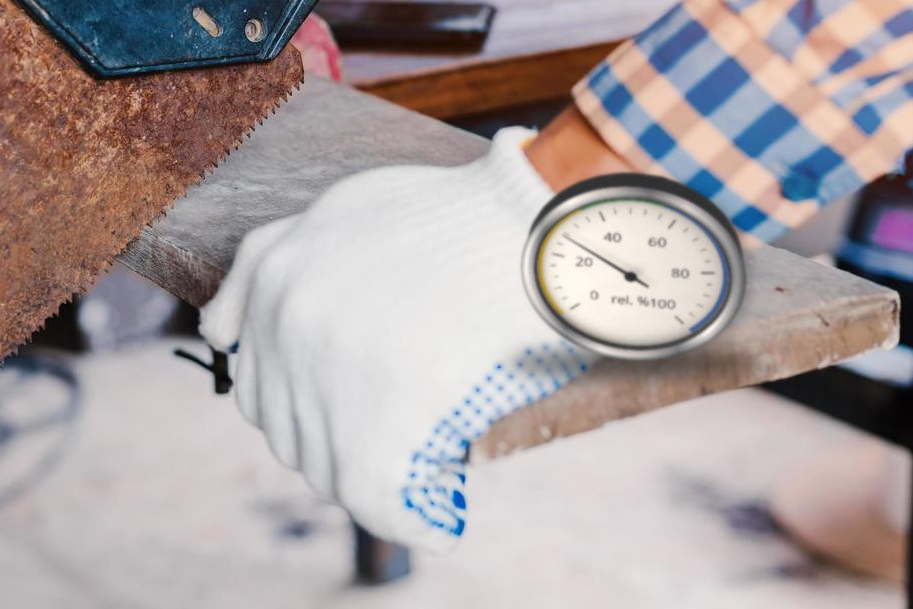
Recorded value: 28 %
